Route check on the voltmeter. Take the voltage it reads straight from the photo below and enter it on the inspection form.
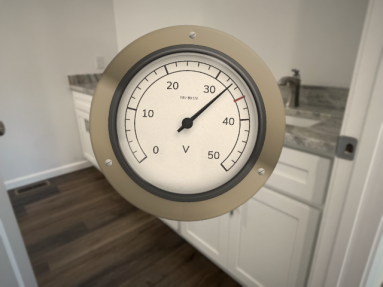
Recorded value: 33 V
